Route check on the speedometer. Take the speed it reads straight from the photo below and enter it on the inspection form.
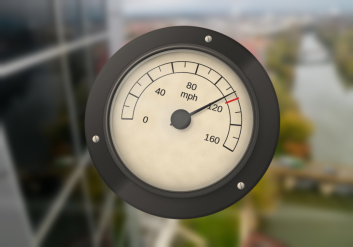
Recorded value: 115 mph
